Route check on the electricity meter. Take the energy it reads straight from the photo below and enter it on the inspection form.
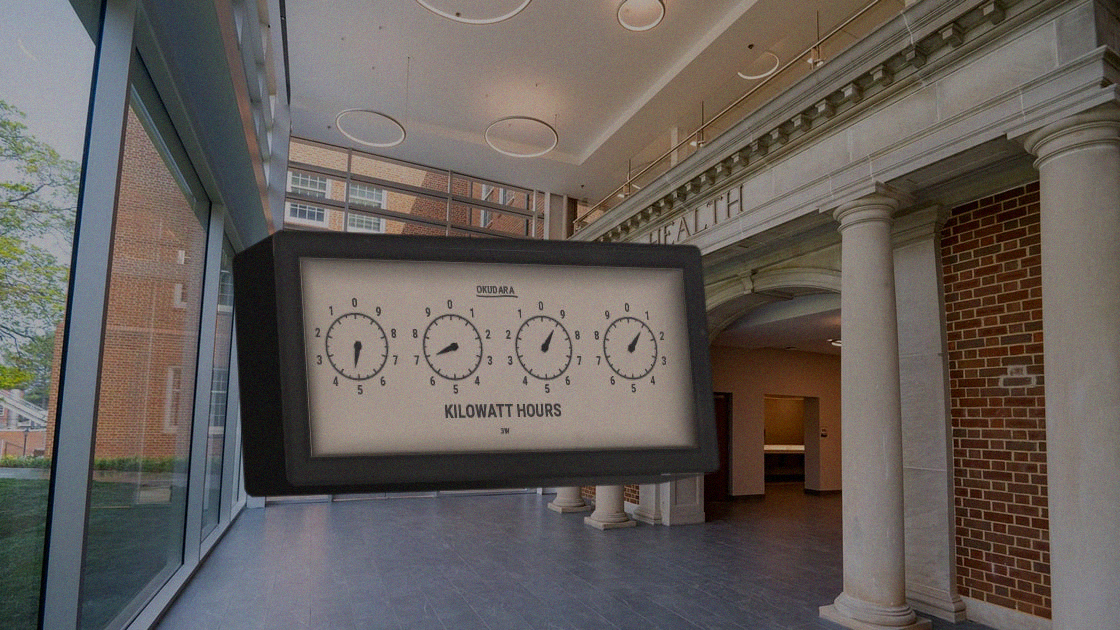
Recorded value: 4691 kWh
